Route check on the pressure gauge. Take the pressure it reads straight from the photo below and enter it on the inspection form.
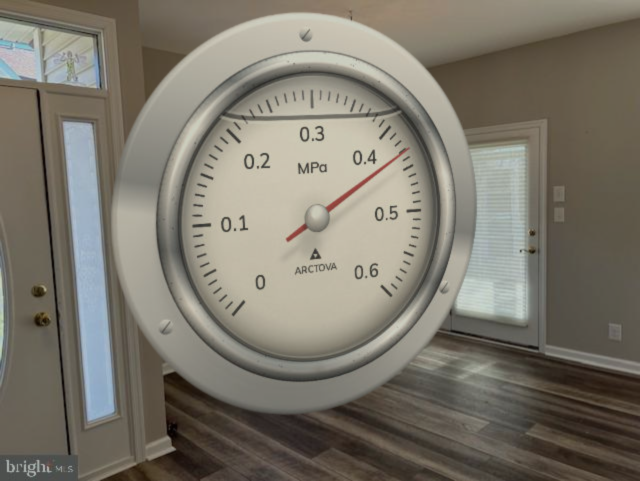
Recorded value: 0.43 MPa
